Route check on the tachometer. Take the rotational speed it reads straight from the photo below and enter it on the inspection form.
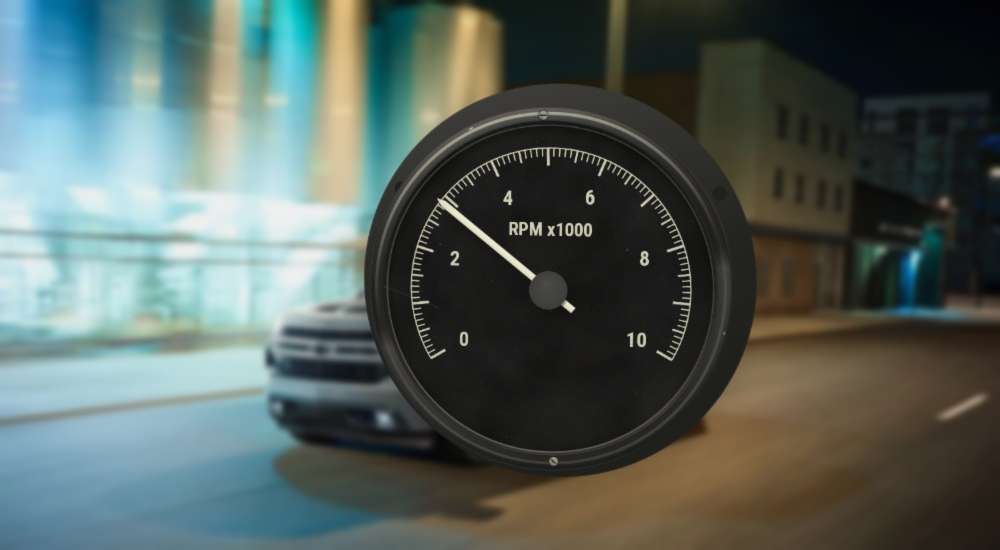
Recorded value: 2900 rpm
